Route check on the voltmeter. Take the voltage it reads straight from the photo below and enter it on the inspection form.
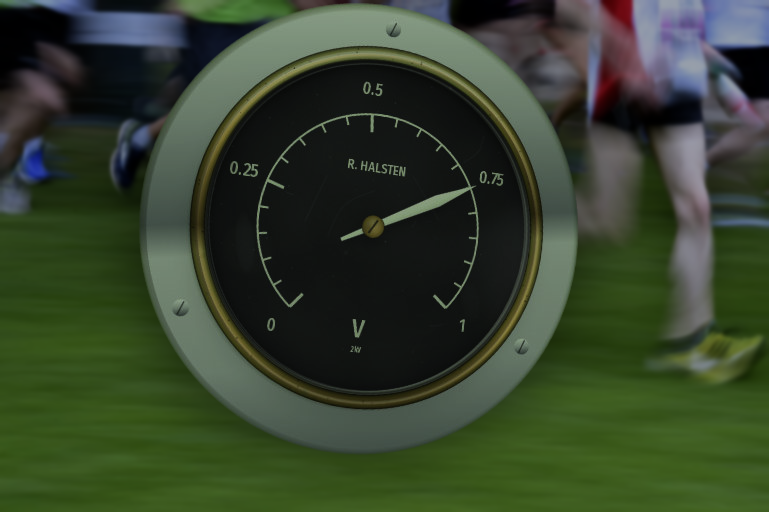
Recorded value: 0.75 V
